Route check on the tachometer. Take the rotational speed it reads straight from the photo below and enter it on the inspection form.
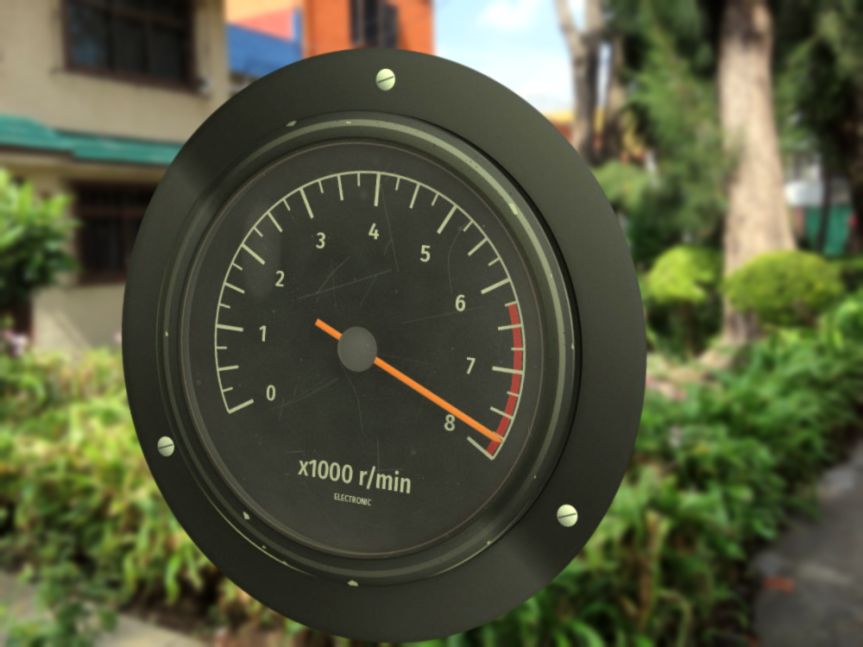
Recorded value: 7750 rpm
